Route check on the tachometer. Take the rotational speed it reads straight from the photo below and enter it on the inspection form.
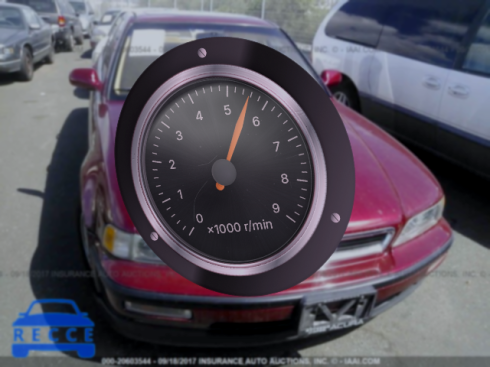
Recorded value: 5600 rpm
